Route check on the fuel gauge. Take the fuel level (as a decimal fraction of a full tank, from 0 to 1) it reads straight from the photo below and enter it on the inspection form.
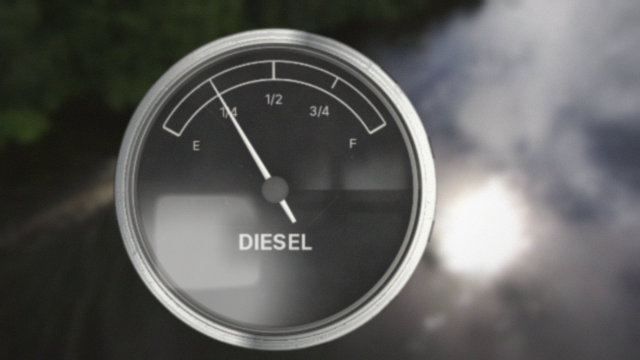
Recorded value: 0.25
